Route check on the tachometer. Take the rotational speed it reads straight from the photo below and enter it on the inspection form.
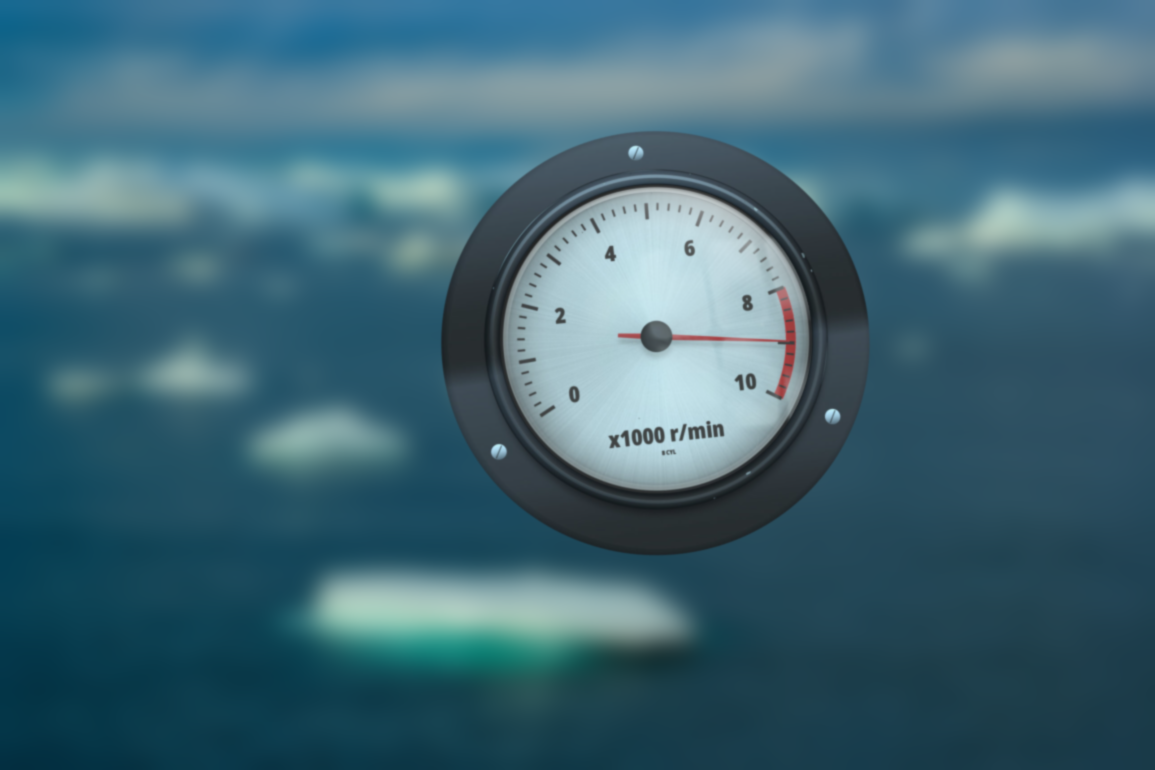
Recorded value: 9000 rpm
